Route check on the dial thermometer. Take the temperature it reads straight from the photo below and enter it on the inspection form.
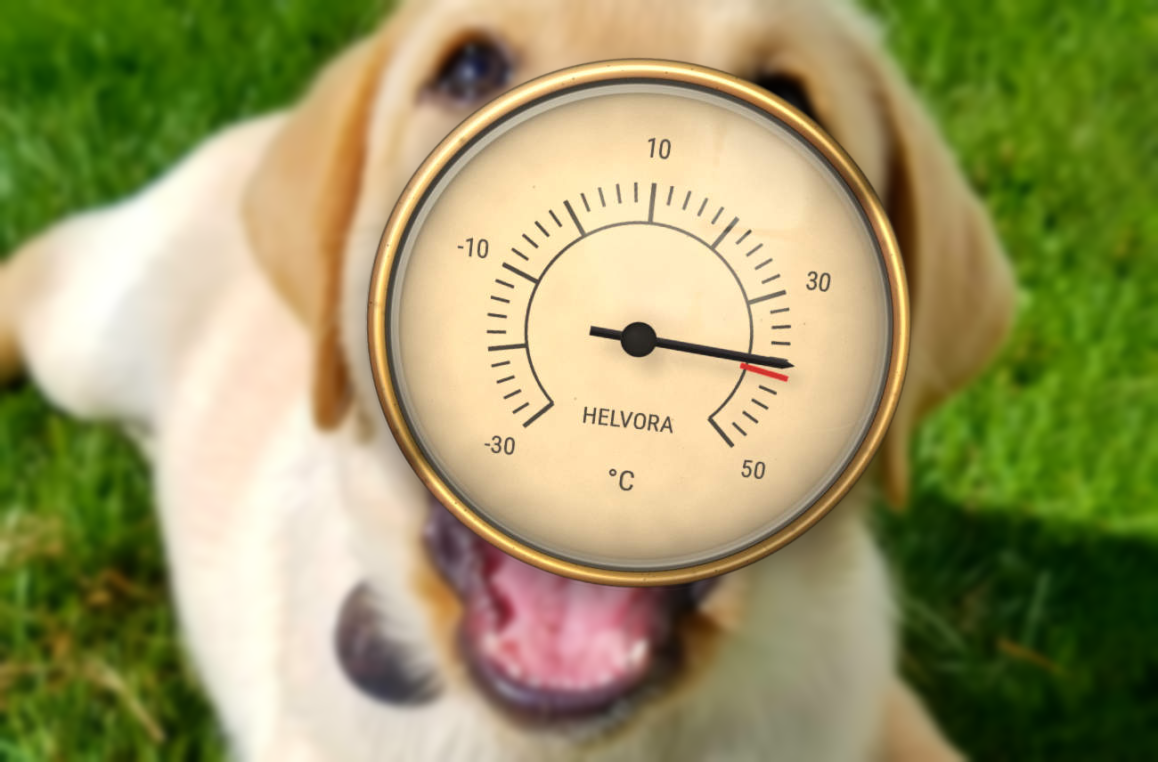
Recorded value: 38 °C
